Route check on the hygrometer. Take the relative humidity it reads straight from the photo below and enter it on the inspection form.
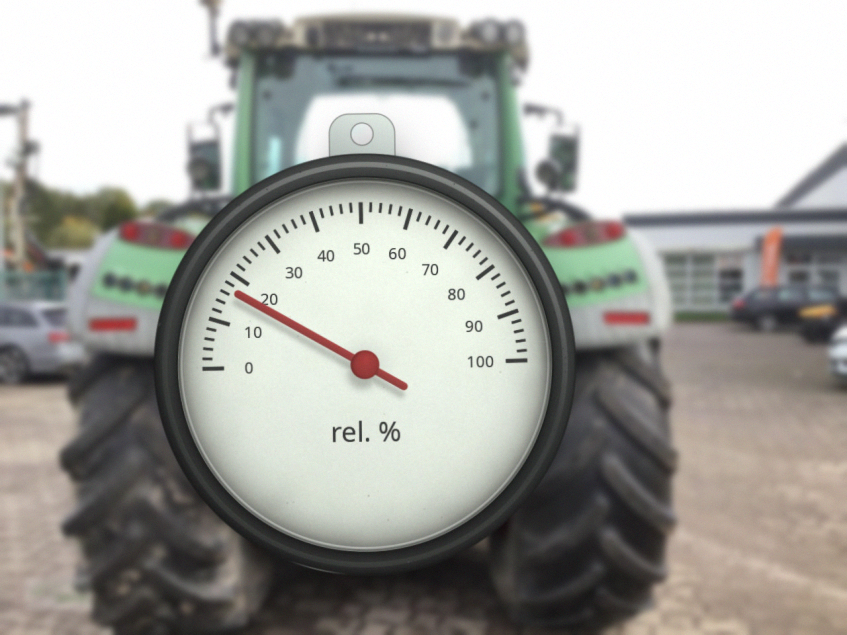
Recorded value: 17 %
